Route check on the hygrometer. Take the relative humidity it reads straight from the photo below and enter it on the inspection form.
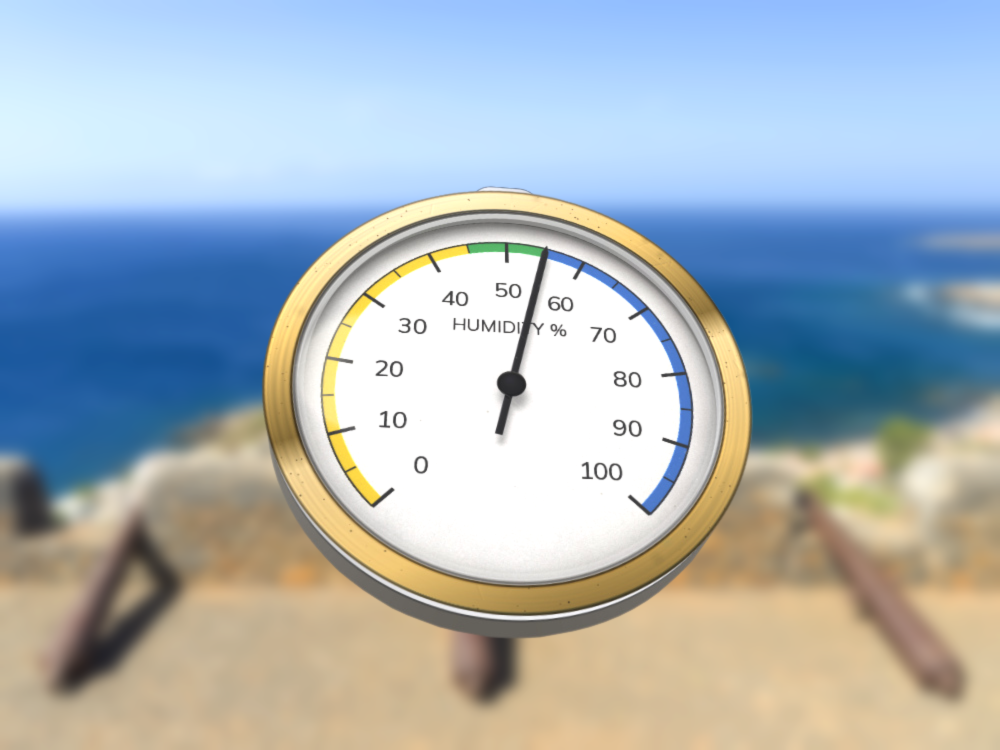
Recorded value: 55 %
